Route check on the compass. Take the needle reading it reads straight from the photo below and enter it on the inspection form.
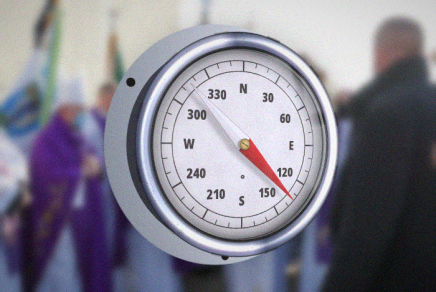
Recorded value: 135 °
